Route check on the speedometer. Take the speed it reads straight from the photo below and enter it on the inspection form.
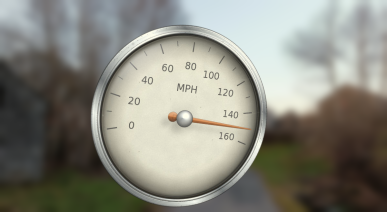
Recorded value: 150 mph
